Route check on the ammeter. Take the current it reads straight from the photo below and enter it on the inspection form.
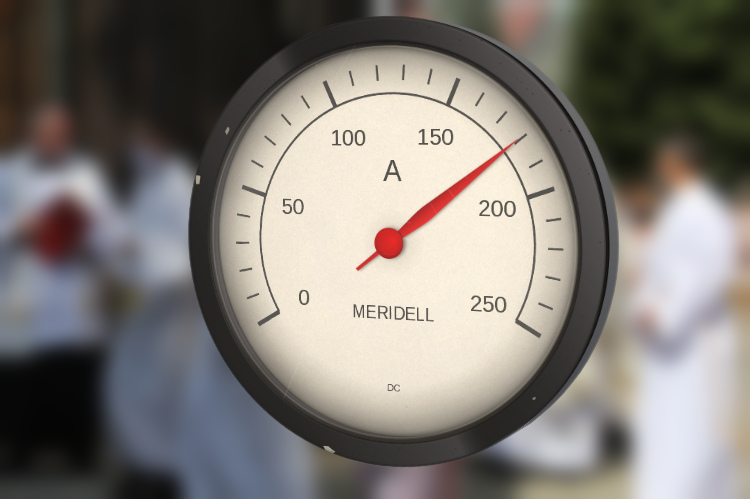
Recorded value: 180 A
